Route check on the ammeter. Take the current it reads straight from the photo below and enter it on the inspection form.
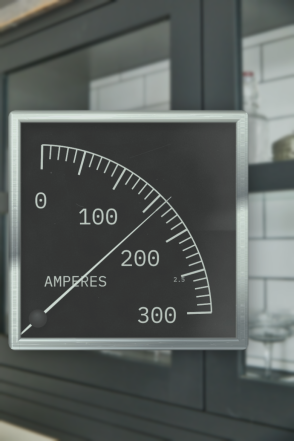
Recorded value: 160 A
